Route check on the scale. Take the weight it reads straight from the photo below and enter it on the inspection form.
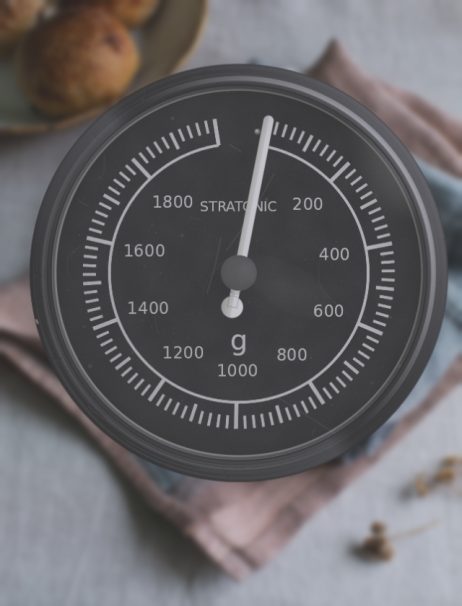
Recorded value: 0 g
